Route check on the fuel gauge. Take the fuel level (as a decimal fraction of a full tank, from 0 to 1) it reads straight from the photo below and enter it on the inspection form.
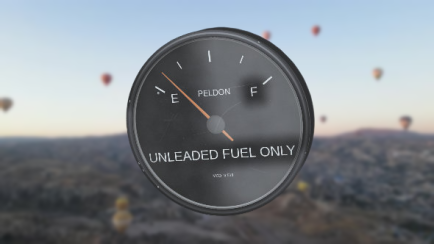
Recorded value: 0.125
